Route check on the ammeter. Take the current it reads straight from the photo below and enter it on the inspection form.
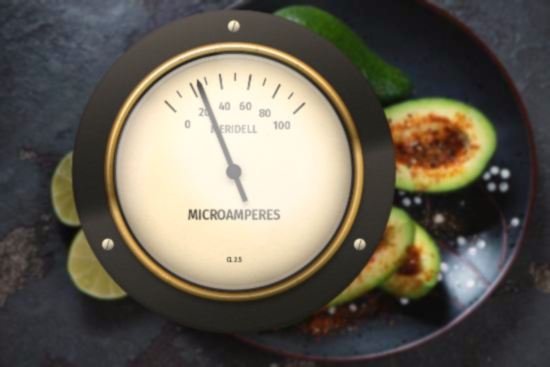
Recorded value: 25 µA
